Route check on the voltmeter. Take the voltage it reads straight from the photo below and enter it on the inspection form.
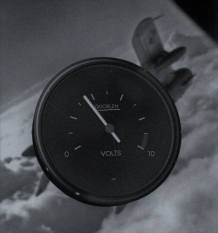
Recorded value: 3.5 V
